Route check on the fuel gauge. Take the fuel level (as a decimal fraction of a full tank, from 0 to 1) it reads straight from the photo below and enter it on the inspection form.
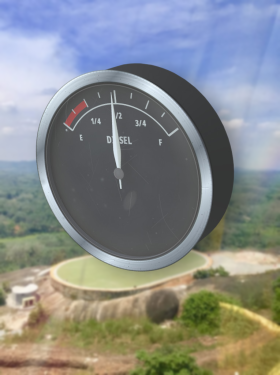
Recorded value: 0.5
